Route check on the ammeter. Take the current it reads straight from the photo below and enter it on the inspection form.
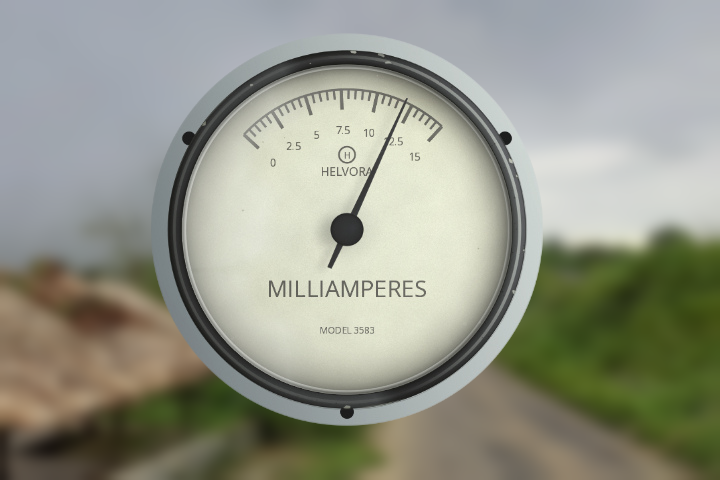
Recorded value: 12 mA
